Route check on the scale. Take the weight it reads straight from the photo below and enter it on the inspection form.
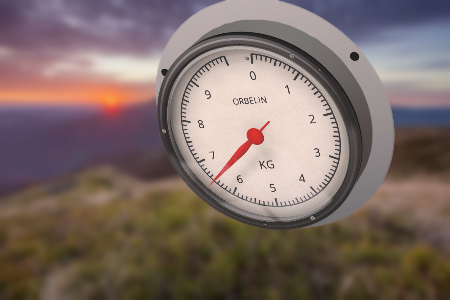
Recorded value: 6.5 kg
